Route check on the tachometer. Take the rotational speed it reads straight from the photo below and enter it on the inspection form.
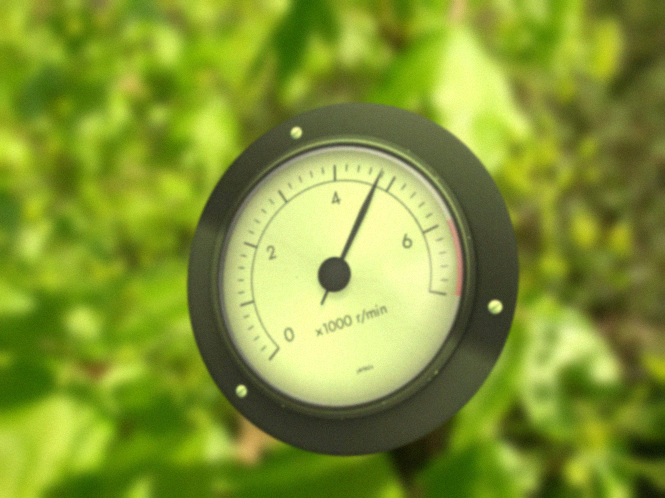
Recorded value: 4800 rpm
